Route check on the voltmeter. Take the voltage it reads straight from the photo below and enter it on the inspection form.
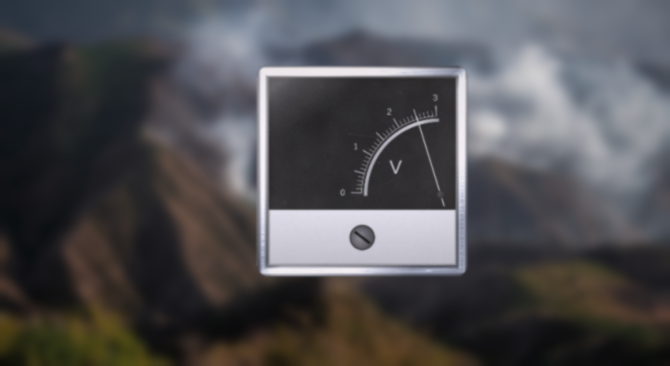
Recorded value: 2.5 V
